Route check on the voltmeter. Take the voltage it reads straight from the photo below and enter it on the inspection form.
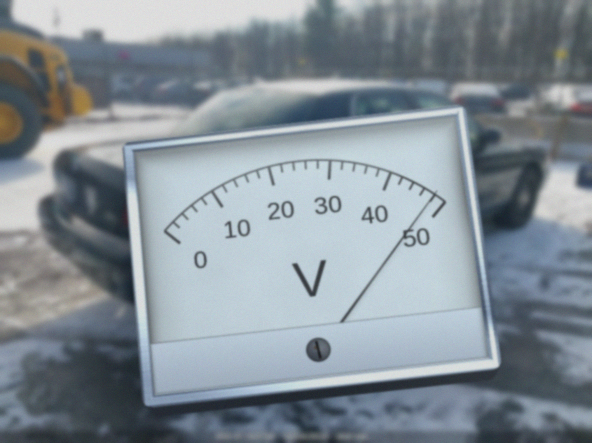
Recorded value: 48 V
